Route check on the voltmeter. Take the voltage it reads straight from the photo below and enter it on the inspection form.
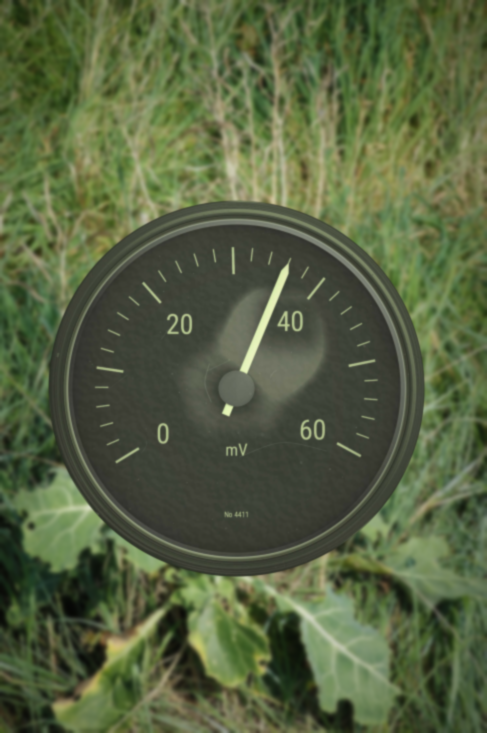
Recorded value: 36 mV
